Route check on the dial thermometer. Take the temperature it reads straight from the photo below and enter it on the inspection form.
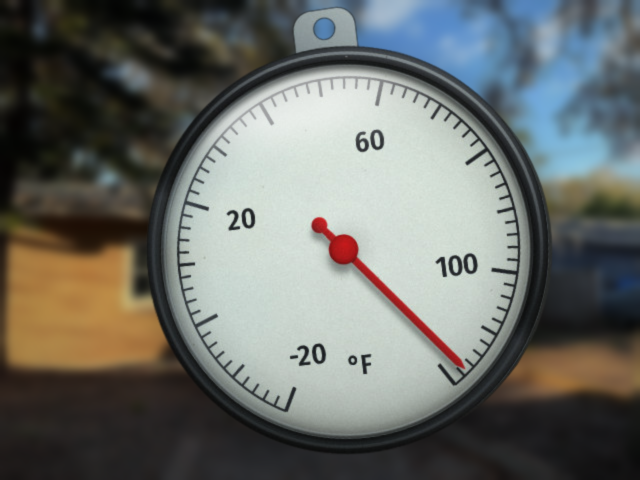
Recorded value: 117 °F
